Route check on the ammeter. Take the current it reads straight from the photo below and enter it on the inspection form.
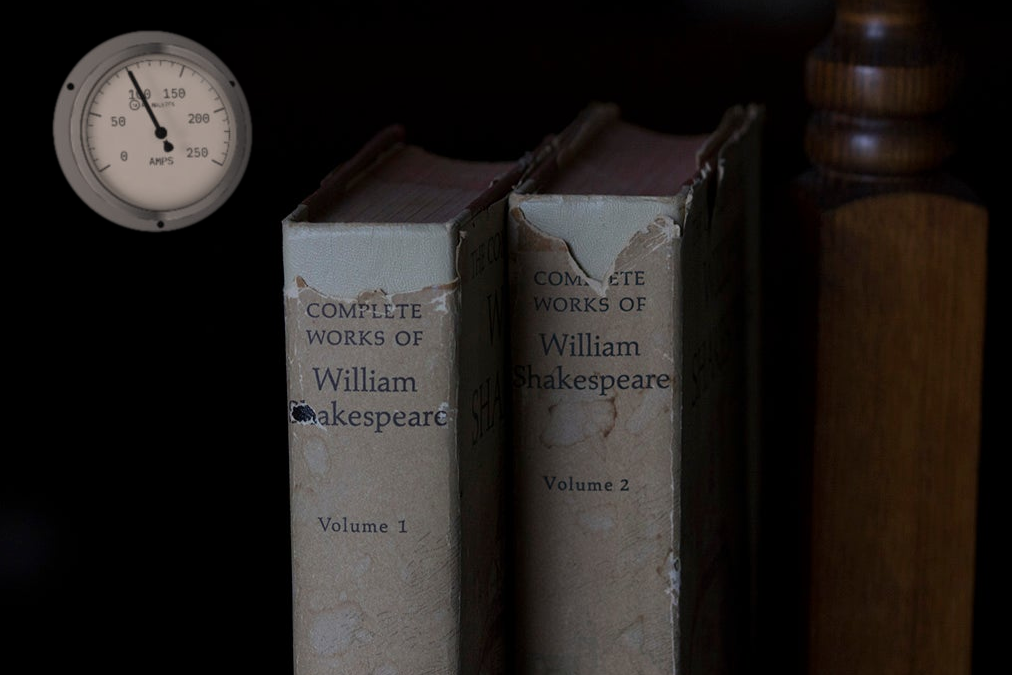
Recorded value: 100 A
